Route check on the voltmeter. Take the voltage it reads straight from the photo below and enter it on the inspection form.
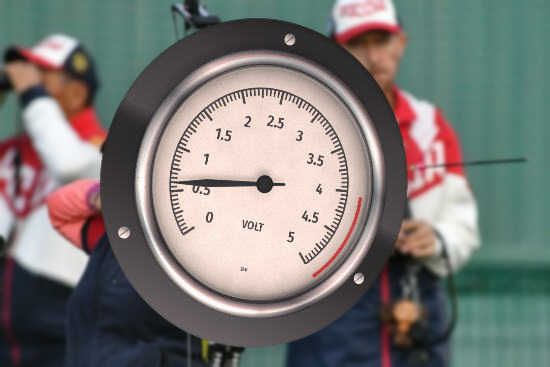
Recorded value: 0.6 V
